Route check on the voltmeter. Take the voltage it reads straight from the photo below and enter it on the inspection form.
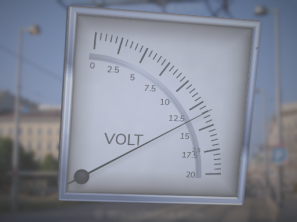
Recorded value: 13.5 V
